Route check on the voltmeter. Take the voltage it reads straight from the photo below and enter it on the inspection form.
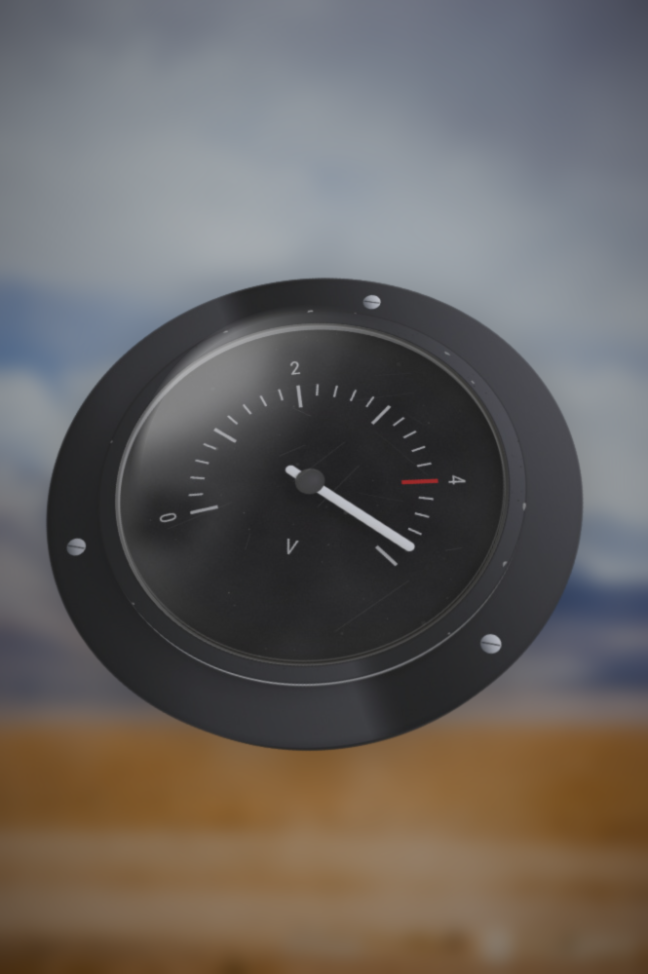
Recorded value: 4.8 V
